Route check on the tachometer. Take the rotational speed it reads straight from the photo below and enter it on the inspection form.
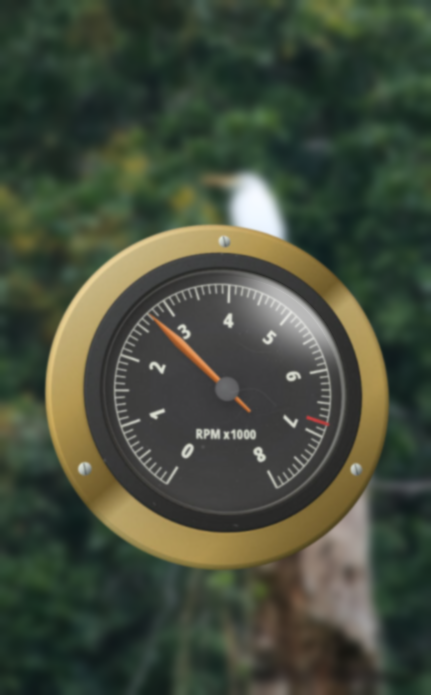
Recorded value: 2700 rpm
